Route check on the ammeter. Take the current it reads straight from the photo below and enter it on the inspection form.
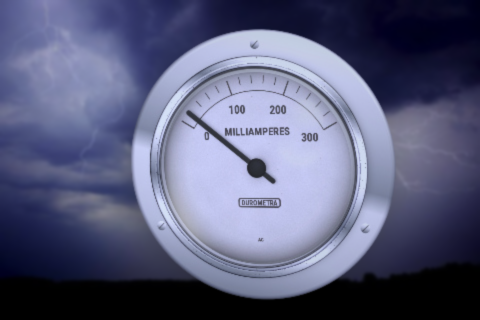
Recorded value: 20 mA
